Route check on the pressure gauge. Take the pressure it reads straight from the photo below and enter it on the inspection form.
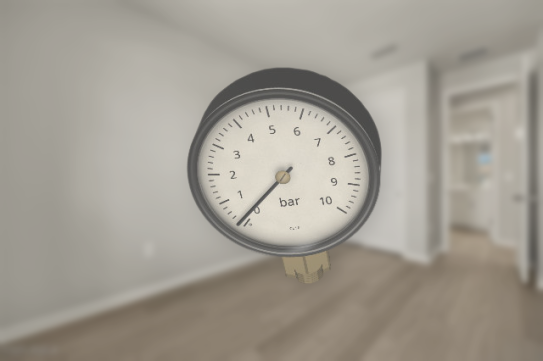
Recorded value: 0.2 bar
